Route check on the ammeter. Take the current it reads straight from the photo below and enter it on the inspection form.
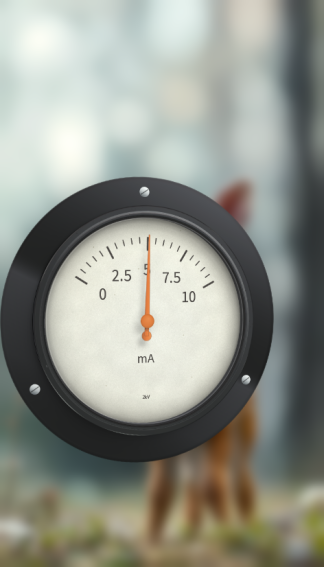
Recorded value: 5 mA
